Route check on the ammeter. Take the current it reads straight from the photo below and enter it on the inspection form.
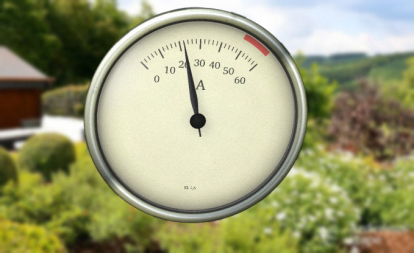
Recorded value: 22 A
